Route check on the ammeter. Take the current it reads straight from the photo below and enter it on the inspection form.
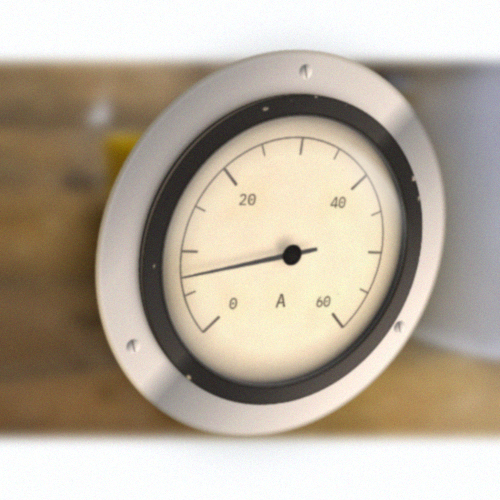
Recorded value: 7.5 A
